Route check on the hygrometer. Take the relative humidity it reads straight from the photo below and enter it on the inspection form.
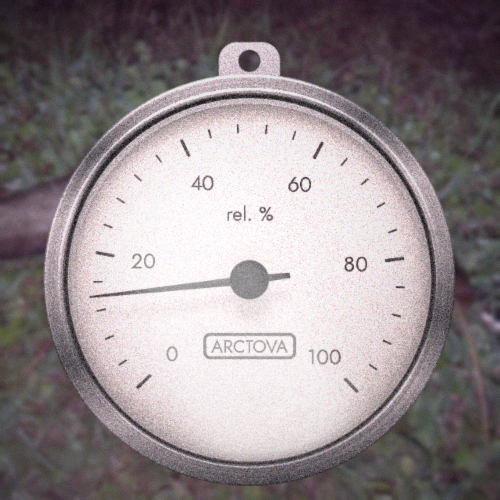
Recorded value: 14 %
